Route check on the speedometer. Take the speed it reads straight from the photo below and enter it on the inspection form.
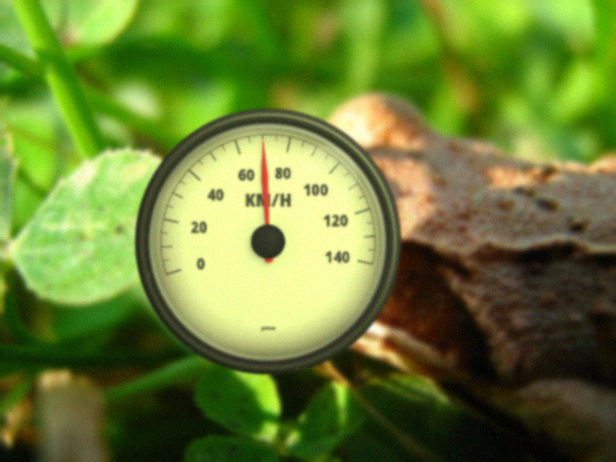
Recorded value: 70 km/h
